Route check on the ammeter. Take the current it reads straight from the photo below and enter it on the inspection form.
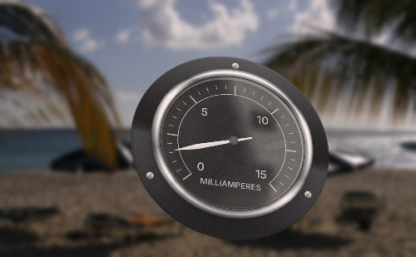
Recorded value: 1.5 mA
